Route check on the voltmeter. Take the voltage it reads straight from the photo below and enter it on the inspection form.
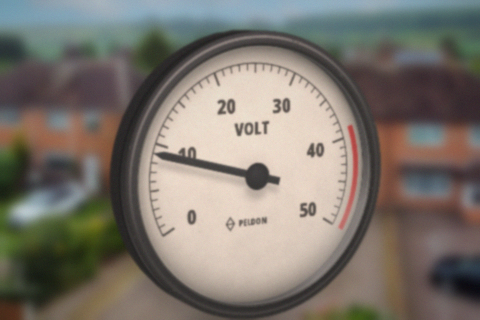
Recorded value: 9 V
